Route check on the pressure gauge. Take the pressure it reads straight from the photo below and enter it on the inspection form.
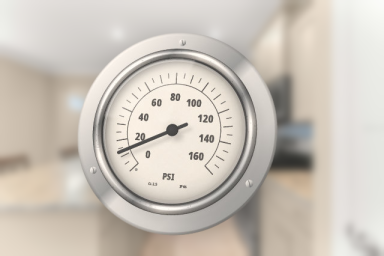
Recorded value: 12.5 psi
